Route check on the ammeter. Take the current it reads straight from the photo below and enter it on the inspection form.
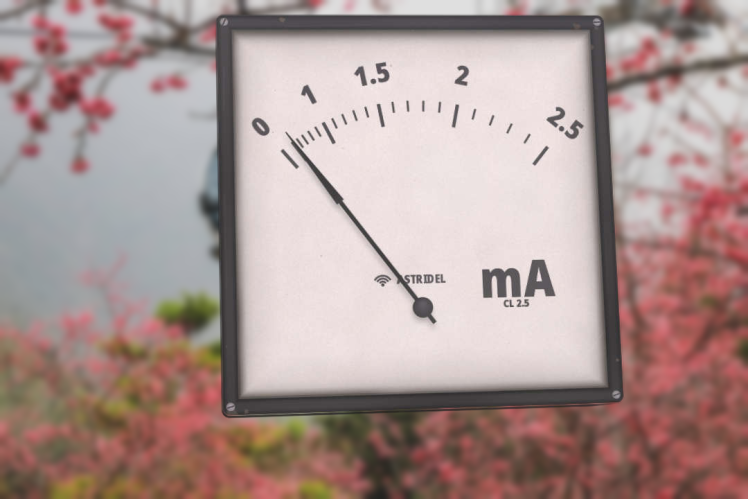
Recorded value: 0.5 mA
